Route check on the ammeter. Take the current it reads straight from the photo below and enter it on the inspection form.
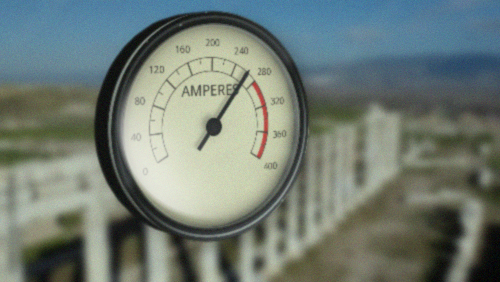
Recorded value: 260 A
